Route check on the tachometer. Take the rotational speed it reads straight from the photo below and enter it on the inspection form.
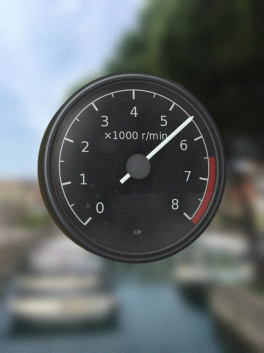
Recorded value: 5500 rpm
